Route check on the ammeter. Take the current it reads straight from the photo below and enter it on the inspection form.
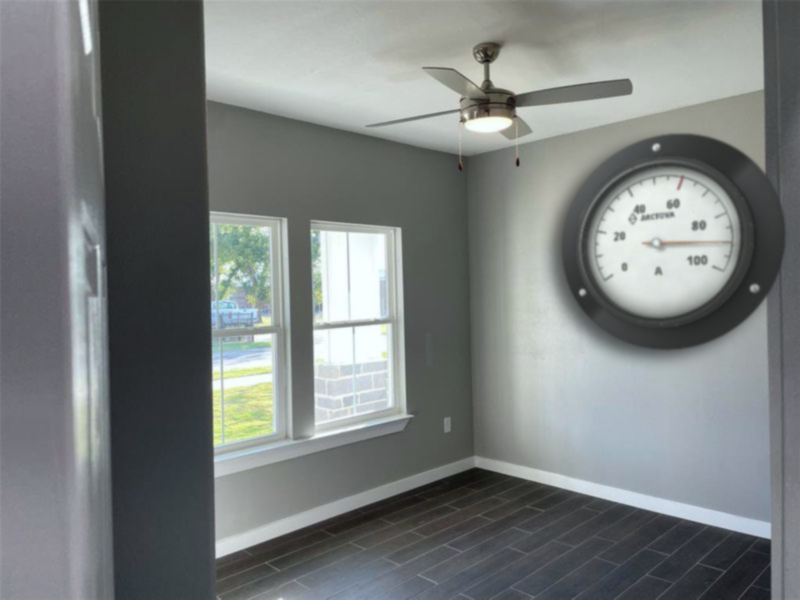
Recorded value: 90 A
